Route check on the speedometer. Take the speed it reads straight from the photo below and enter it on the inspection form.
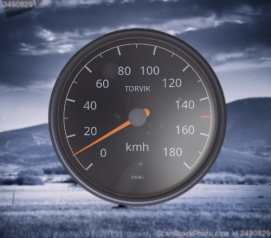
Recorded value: 10 km/h
